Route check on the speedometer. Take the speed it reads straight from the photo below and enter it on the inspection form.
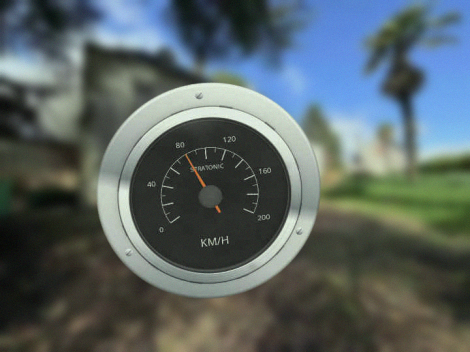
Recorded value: 80 km/h
